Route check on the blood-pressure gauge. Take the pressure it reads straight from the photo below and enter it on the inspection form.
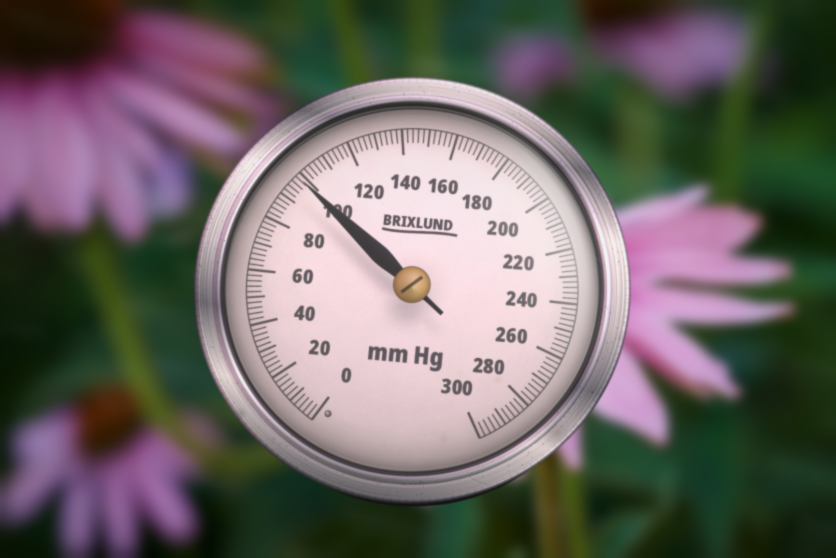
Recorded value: 98 mmHg
